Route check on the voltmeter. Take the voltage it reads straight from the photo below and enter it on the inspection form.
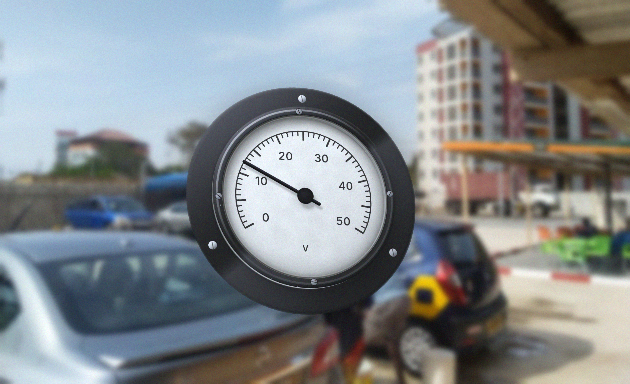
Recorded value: 12 V
